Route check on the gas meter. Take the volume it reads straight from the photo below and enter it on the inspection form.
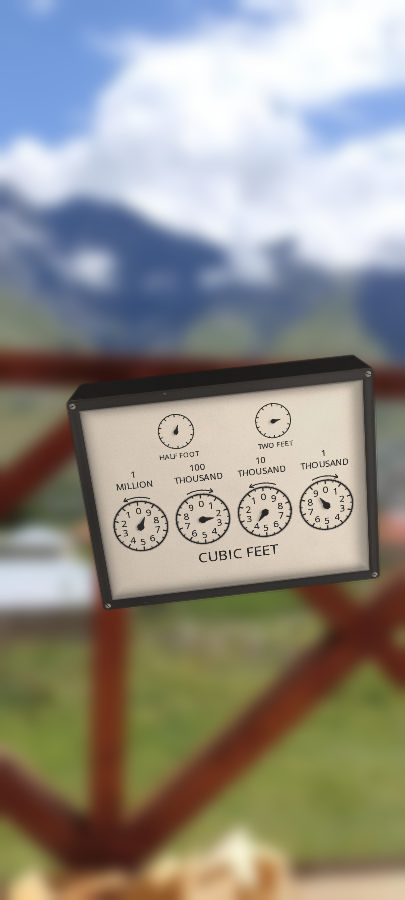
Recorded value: 923900 ft³
